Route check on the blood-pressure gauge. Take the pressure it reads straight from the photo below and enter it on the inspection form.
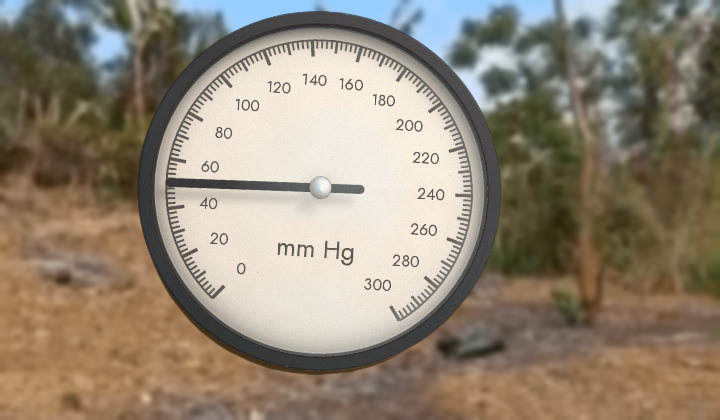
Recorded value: 50 mmHg
